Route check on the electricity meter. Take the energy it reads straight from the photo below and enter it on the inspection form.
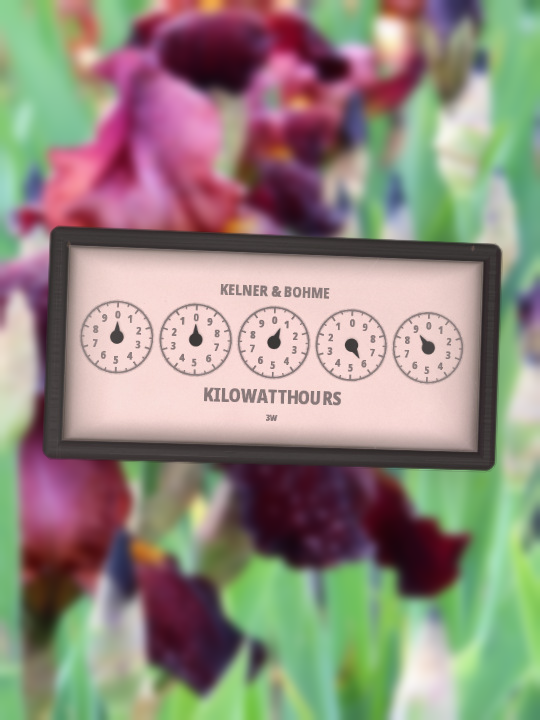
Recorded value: 59 kWh
